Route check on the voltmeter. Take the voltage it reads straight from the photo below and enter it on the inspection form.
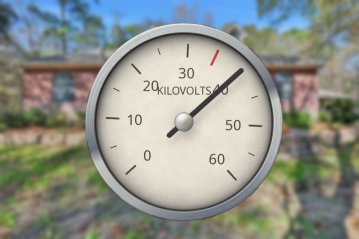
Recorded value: 40 kV
